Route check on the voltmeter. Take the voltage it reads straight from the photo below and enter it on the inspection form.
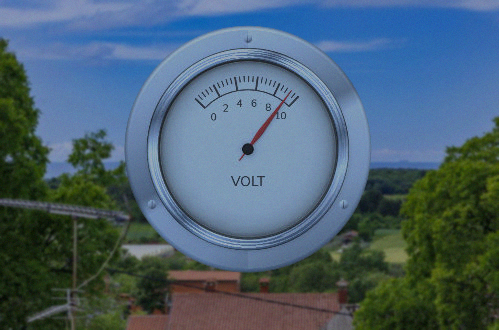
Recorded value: 9.2 V
